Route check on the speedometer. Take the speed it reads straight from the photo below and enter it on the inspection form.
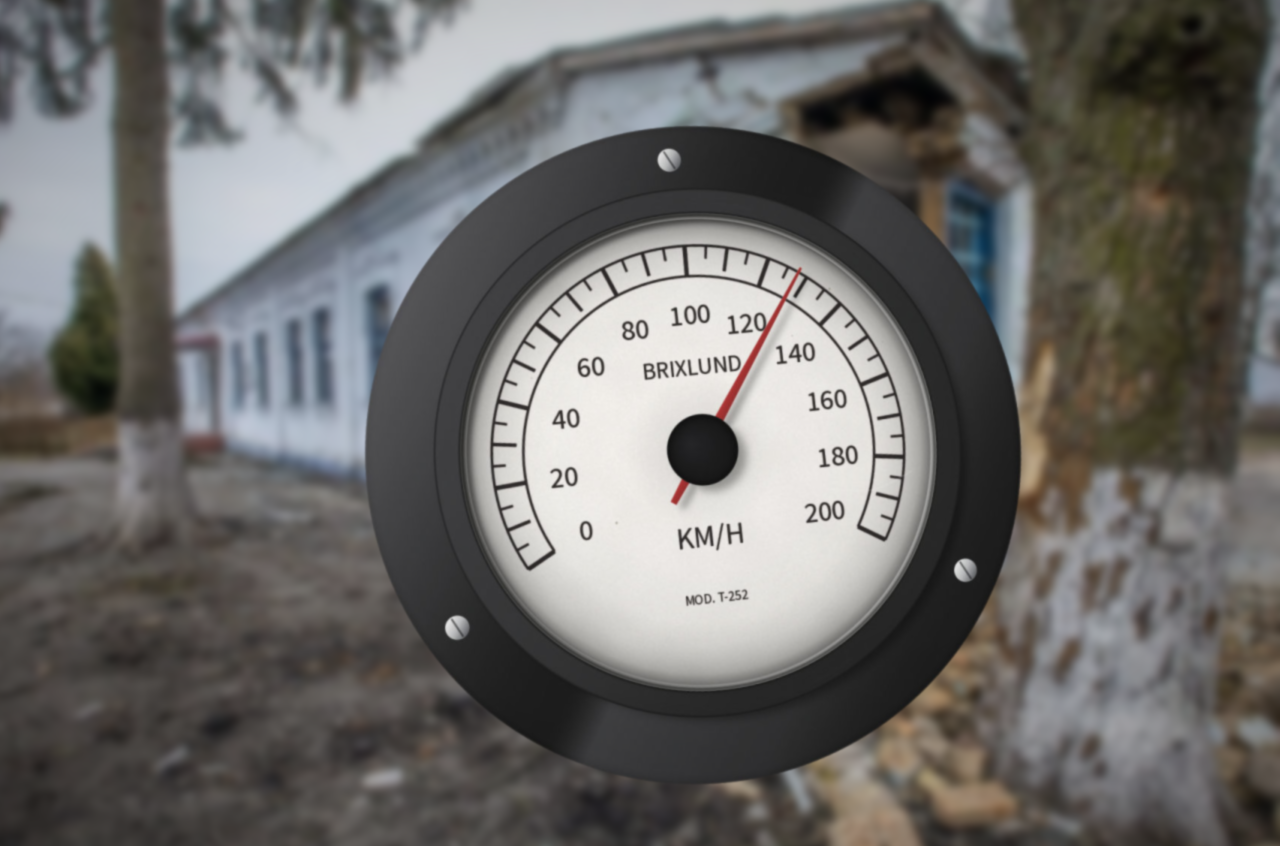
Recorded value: 127.5 km/h
